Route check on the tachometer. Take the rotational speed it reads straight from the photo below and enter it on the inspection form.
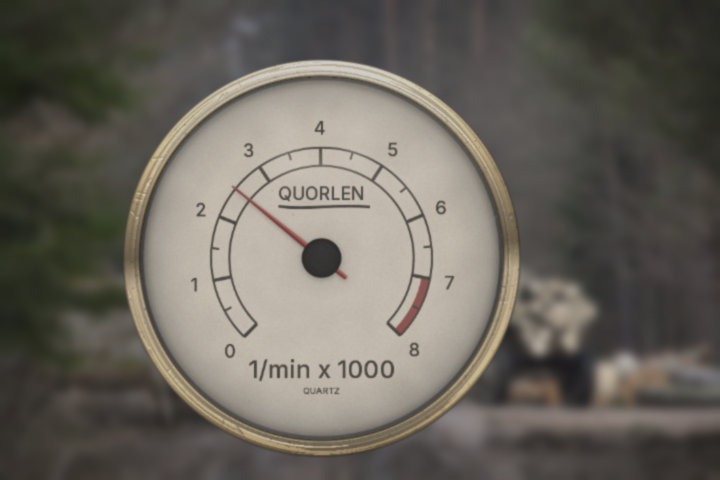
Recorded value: 2500 rpm
